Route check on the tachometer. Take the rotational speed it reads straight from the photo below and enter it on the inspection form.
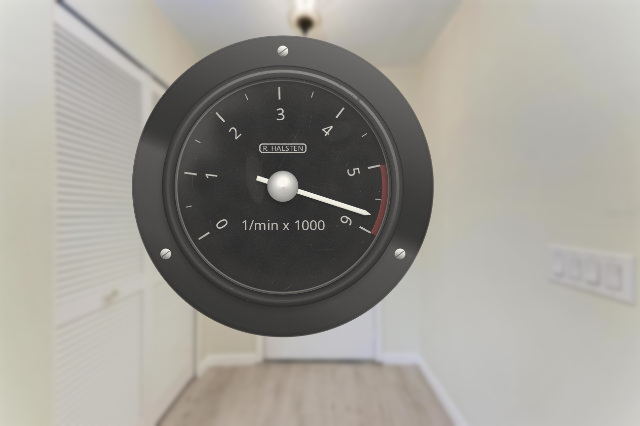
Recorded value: 5750 rpm
